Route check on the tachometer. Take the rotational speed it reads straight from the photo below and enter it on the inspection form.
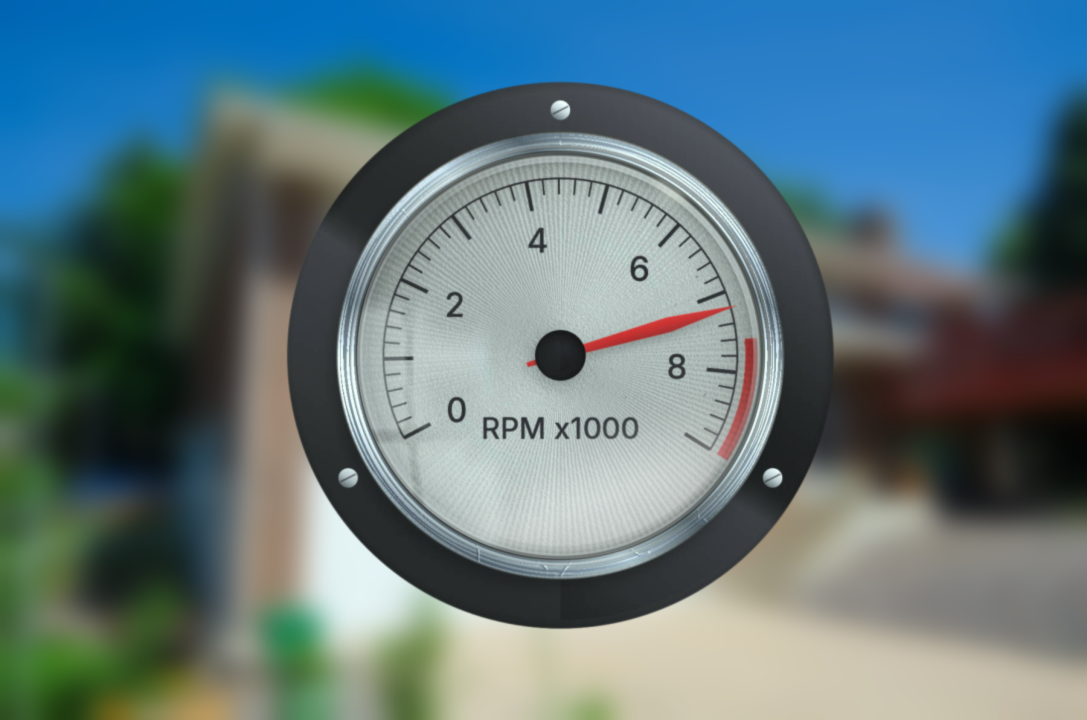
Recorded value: 7200 rpm
